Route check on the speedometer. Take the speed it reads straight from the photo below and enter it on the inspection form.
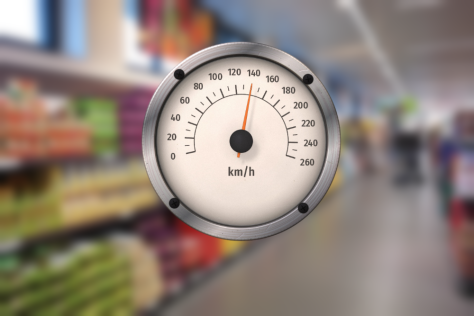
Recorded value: 140 km/h
